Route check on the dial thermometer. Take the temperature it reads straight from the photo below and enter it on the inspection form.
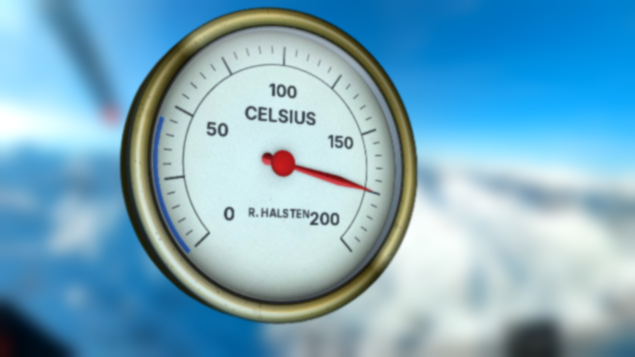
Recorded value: 175 °C
